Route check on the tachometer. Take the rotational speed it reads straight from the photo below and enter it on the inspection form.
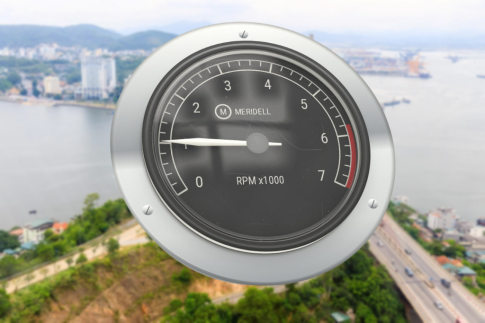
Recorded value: 1000 rpm
